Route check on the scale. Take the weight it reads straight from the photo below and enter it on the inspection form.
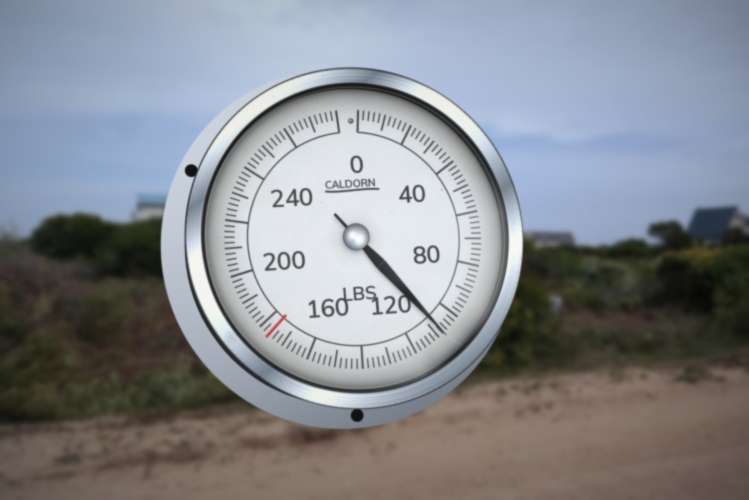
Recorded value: 108 lb
